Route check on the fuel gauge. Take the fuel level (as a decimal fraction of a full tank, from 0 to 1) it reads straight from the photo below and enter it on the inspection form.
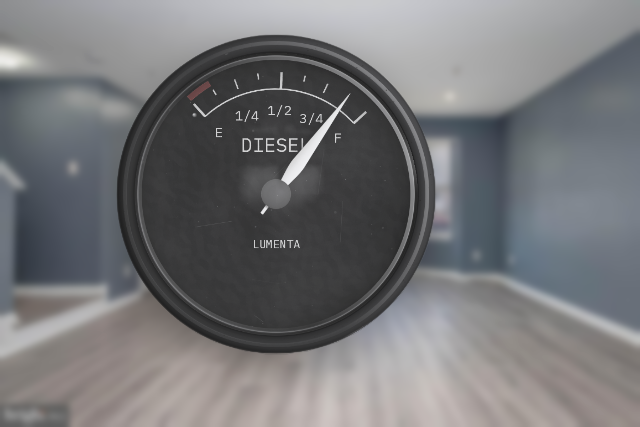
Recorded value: 0.875
